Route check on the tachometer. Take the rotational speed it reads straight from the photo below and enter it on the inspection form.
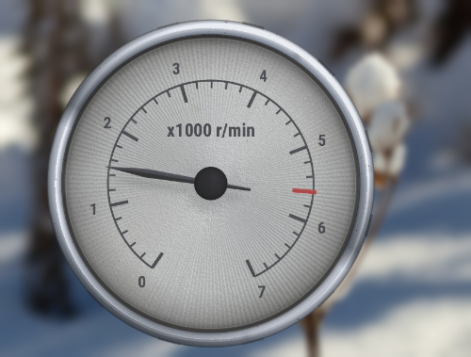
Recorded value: 1500 rpm
